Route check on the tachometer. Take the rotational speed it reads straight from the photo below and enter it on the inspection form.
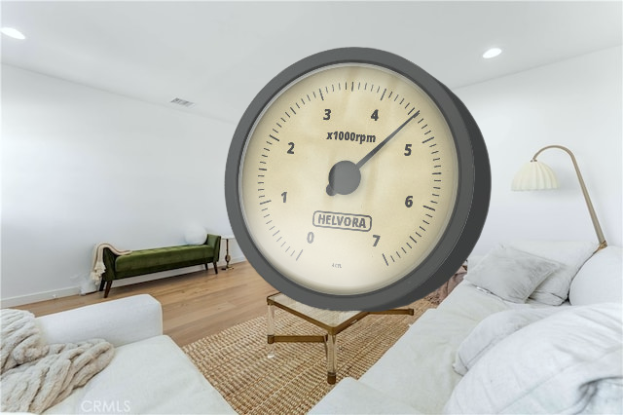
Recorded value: 4600 rpm
